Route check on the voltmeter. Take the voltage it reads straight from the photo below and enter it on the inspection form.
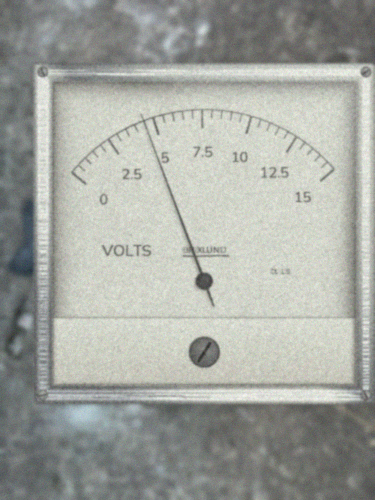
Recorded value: 4.5 V
